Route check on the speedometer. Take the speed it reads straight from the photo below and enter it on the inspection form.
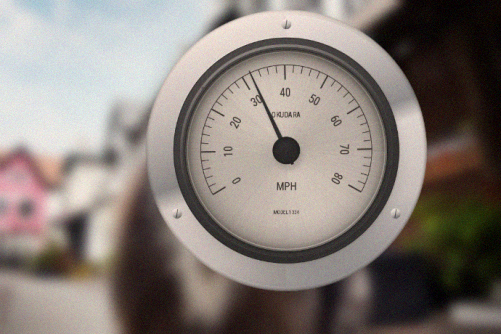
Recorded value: 32 mph
